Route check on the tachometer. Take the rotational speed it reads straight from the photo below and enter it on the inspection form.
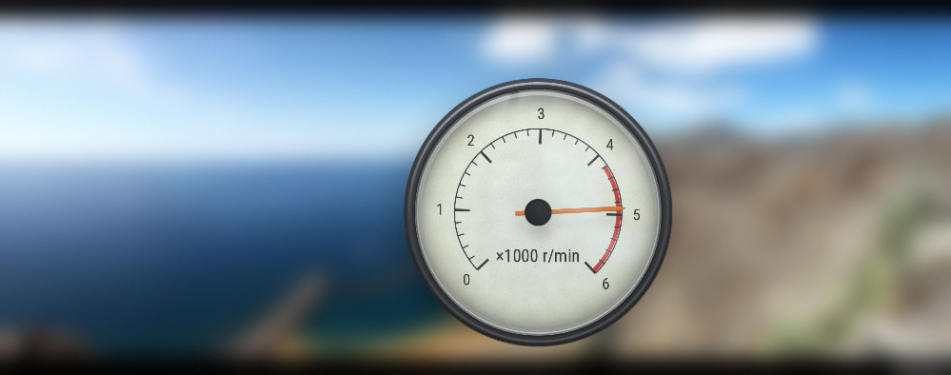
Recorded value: 4900 rpm
